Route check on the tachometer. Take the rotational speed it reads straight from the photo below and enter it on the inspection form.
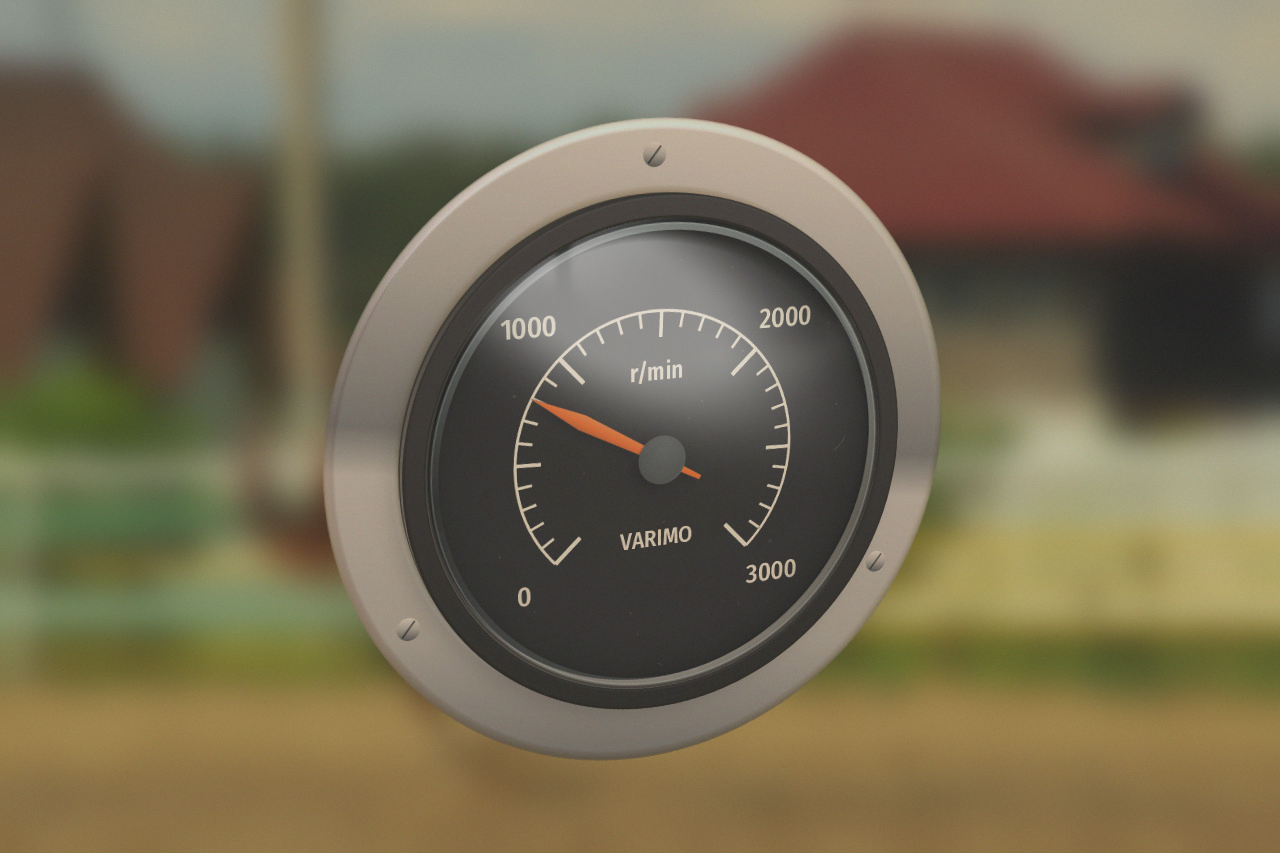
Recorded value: 800 rpm
